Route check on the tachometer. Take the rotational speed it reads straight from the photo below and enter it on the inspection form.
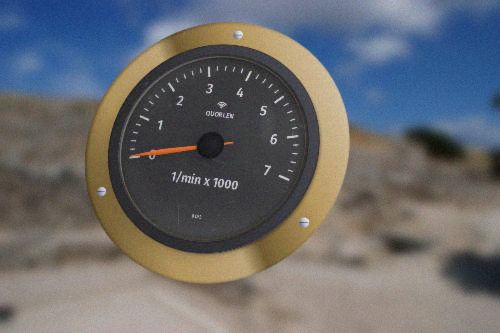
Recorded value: 0 rpm
